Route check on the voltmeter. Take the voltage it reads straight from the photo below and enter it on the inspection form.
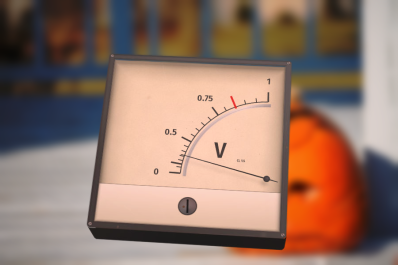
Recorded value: 0.35 V
